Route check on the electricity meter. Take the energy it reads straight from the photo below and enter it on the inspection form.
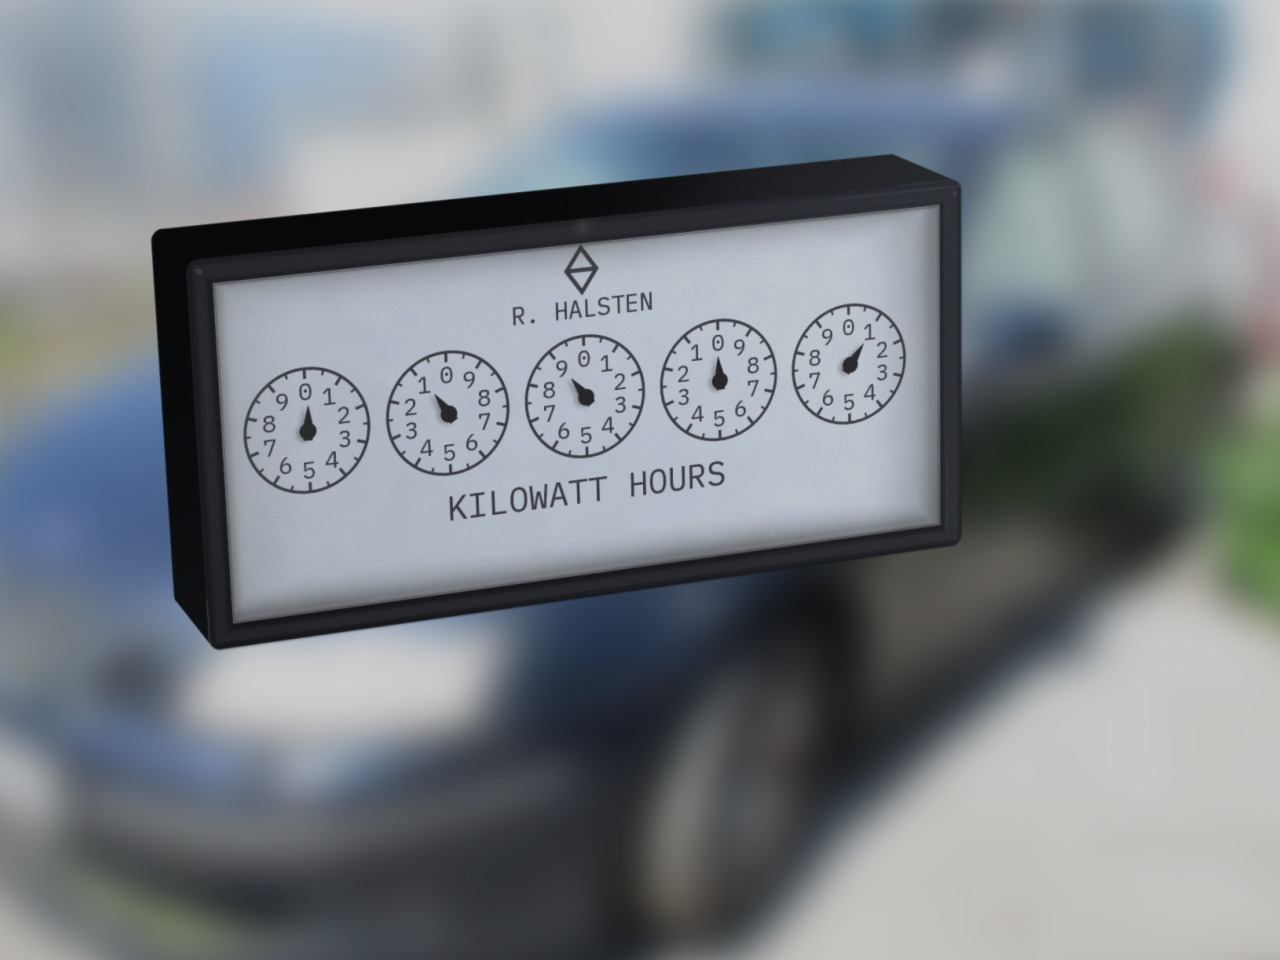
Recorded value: 901 kWh
